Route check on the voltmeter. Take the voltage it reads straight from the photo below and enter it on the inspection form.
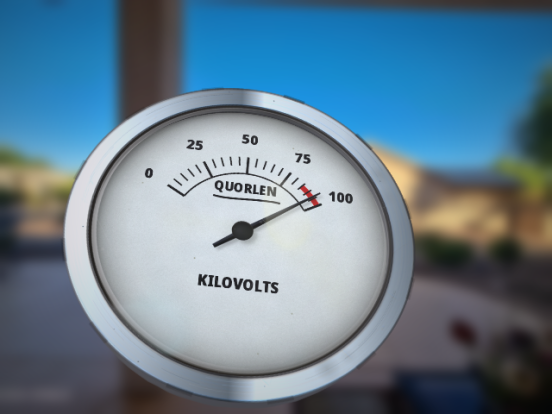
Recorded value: 95 kV
